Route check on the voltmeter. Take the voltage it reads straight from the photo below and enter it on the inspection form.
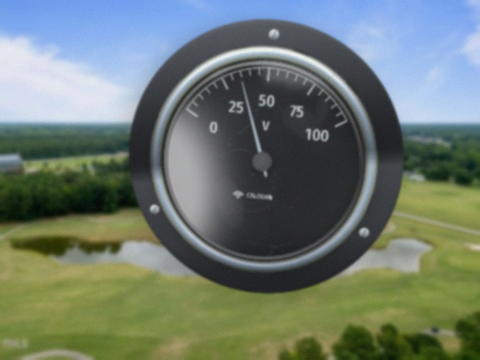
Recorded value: 35 V
